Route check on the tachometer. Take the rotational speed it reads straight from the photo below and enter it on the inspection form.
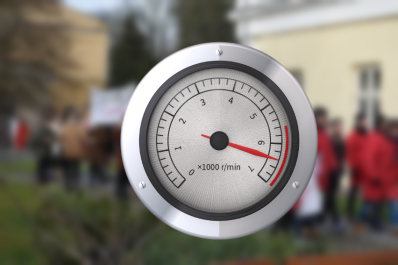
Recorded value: 6400 rpm
